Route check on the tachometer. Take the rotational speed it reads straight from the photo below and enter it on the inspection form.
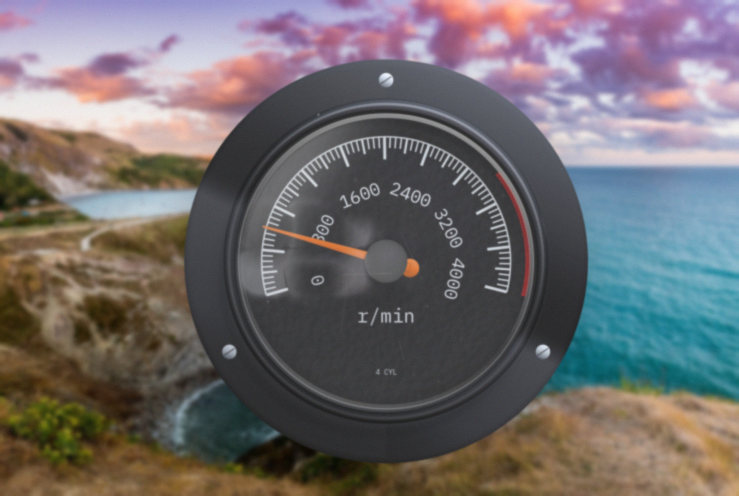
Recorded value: 600 rpm
